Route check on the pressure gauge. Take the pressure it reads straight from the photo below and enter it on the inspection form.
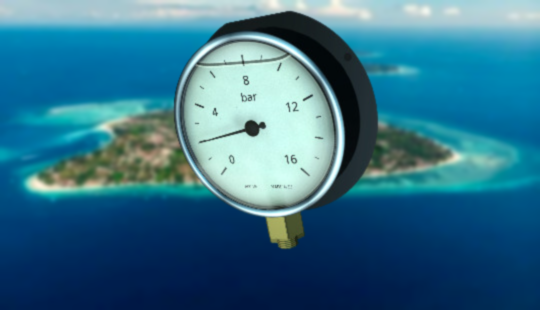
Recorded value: 2 bar
